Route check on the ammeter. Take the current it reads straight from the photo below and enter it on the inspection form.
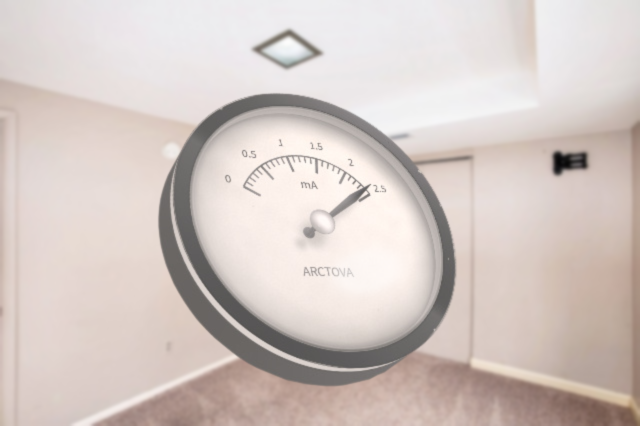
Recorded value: 2.4 mA
